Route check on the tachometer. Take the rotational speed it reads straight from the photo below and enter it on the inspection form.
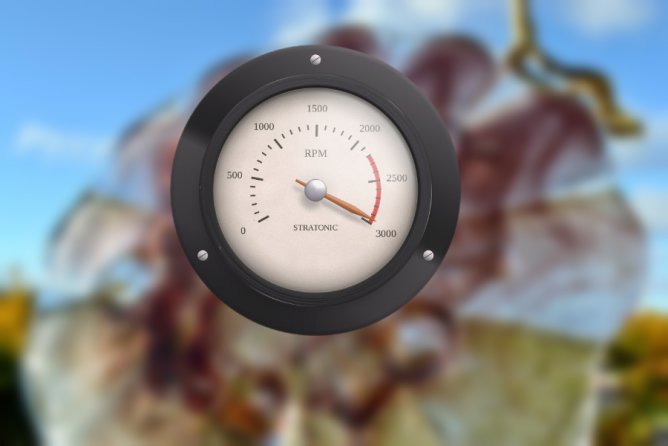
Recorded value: 2950 rpm
